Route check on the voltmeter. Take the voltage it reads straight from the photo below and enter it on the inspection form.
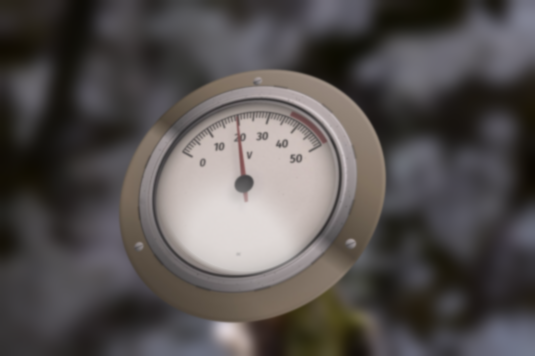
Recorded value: 20 V
